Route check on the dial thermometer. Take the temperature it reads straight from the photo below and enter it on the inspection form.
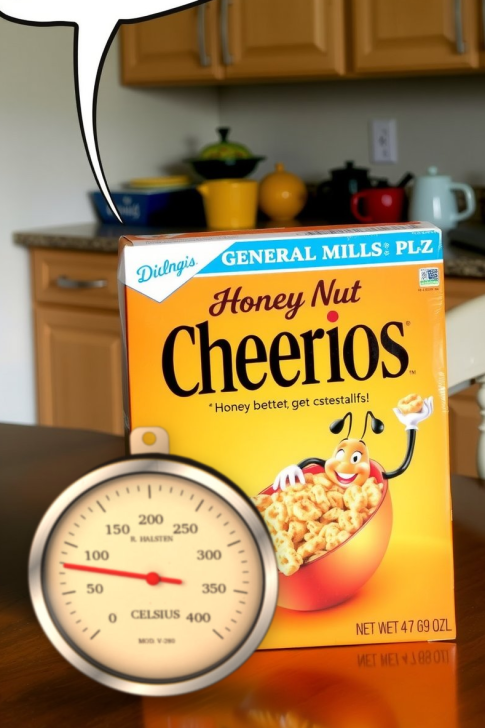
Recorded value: 80 °C
